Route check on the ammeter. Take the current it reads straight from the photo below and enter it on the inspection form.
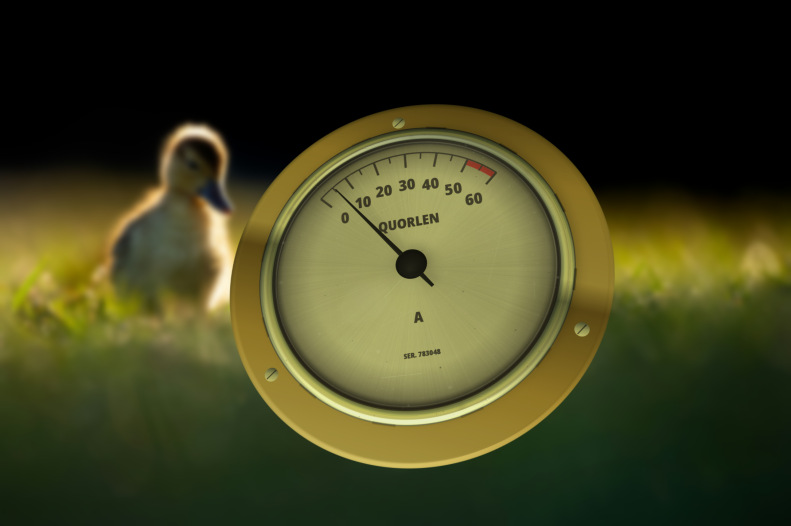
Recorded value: 5 A
